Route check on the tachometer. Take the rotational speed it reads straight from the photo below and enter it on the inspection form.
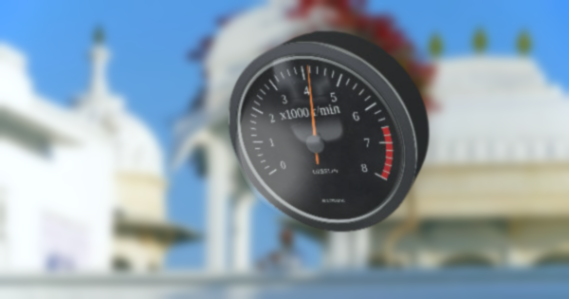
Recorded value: 4200 rpm
